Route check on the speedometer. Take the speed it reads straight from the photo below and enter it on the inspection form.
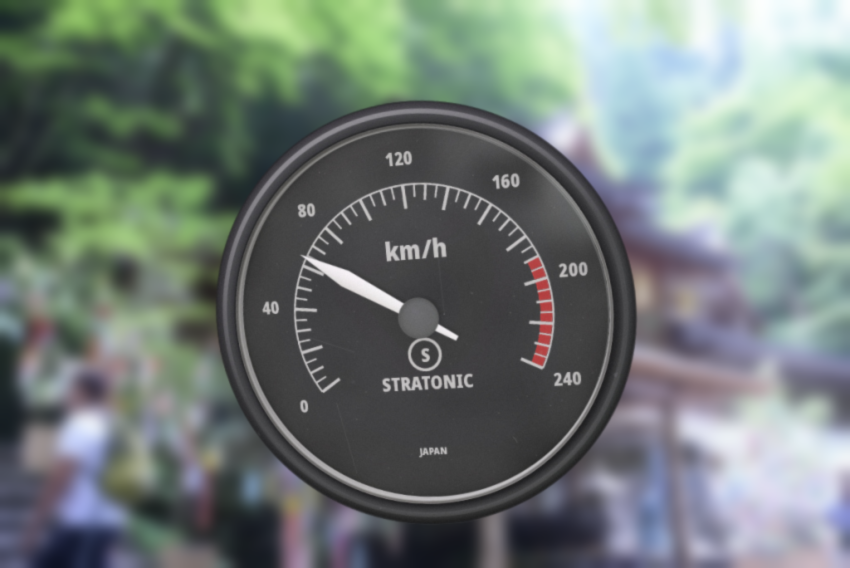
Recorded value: 65 km/h
